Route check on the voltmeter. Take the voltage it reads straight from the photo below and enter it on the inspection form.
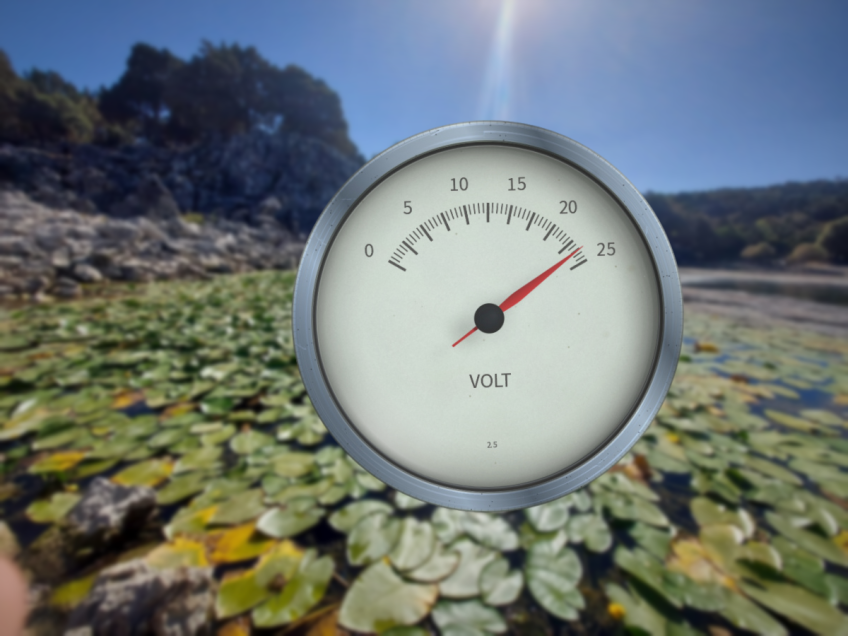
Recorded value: 23.5 V
